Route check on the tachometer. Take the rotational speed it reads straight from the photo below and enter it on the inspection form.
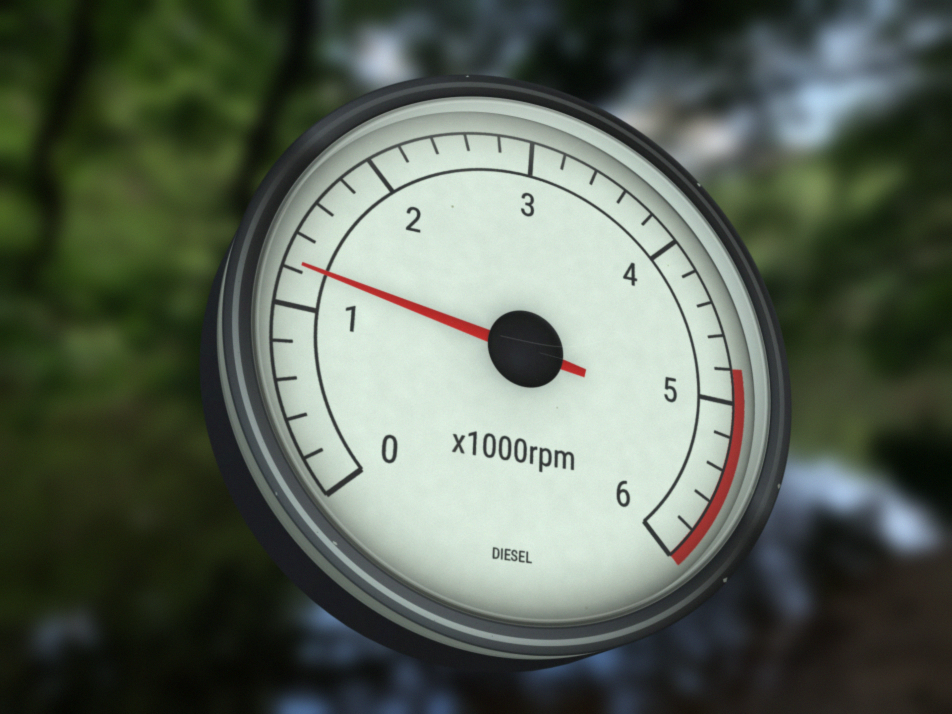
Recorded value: 1200 rpm
